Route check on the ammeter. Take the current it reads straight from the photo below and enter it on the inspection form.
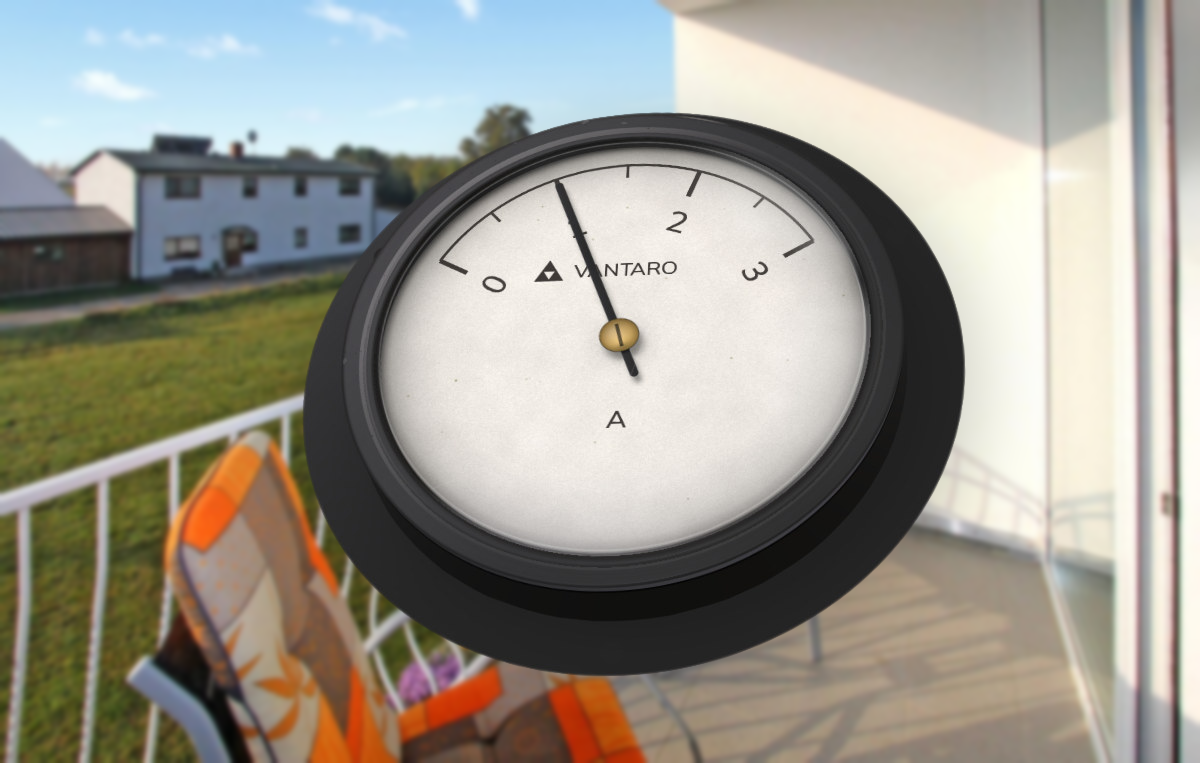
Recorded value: 1 A
